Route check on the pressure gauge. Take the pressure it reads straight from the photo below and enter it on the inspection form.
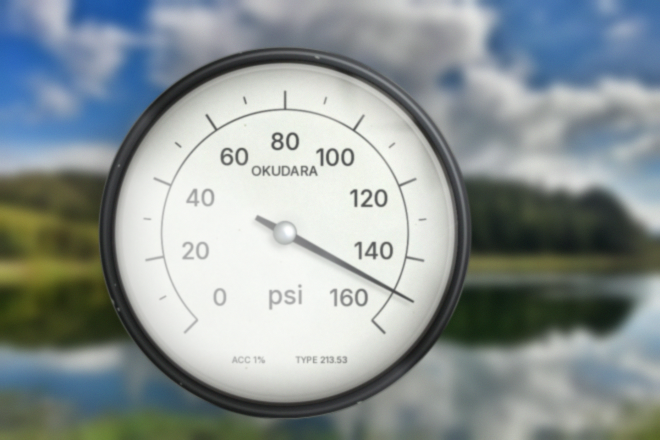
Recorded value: 150 psi
